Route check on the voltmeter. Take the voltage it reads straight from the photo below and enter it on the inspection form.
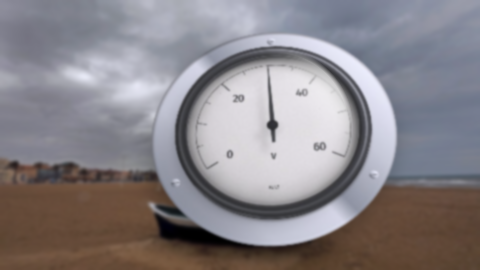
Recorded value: 30 V
